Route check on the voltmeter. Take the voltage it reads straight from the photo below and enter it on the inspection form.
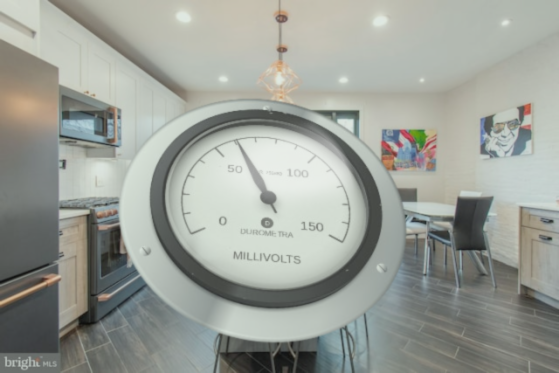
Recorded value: 60 mV
